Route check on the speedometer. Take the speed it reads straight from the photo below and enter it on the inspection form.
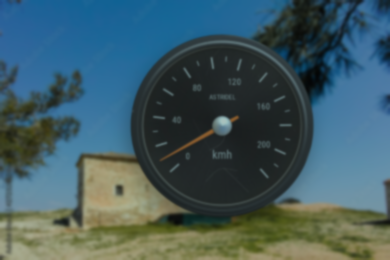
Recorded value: 10 km/h
